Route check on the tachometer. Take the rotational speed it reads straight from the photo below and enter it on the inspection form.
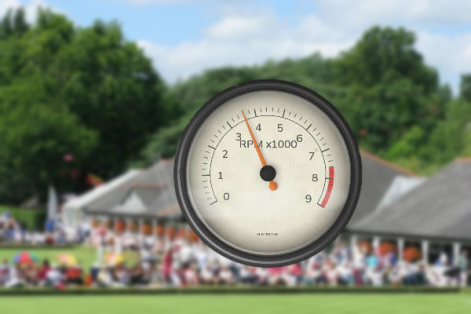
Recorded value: 3600 rpm
